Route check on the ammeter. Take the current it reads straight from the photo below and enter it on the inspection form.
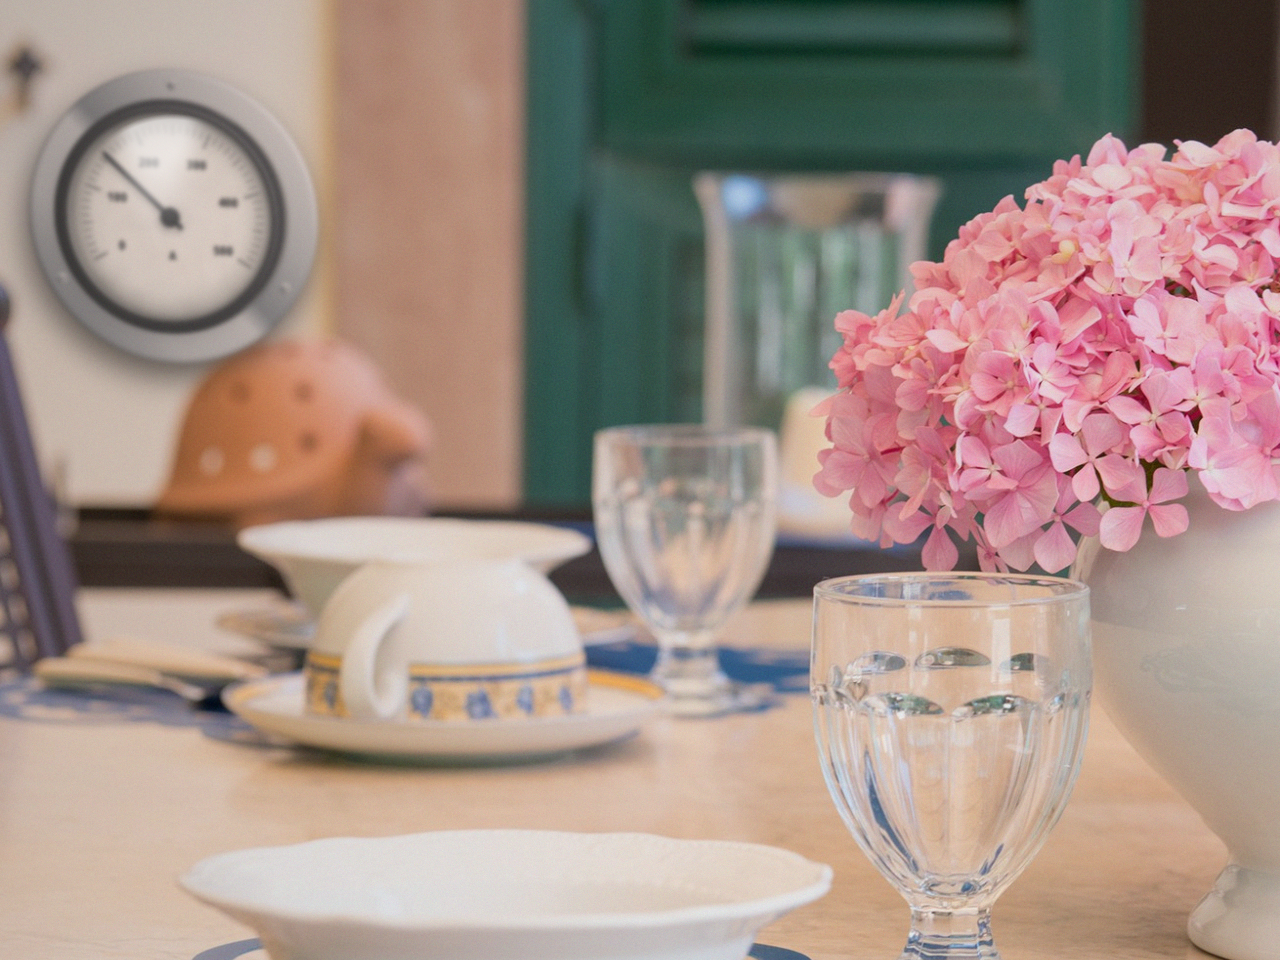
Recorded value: 150 A
